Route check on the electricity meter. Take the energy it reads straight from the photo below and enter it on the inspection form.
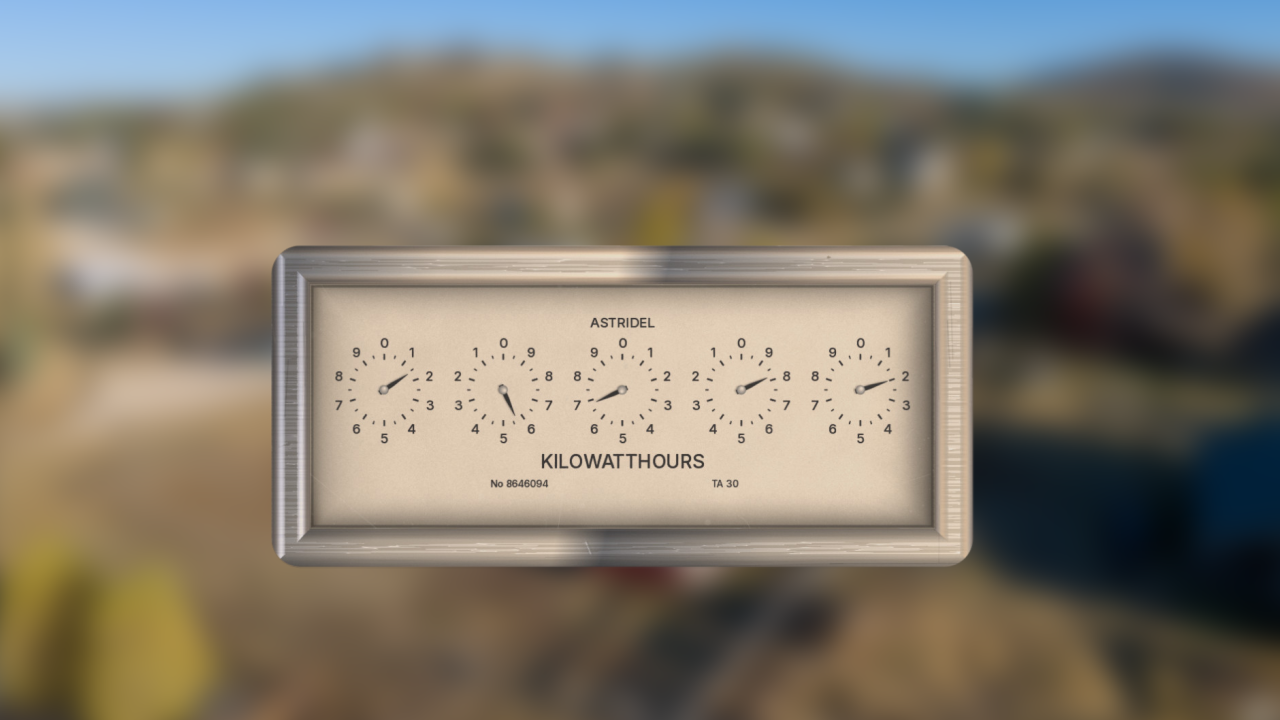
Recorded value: 15682 kWh
